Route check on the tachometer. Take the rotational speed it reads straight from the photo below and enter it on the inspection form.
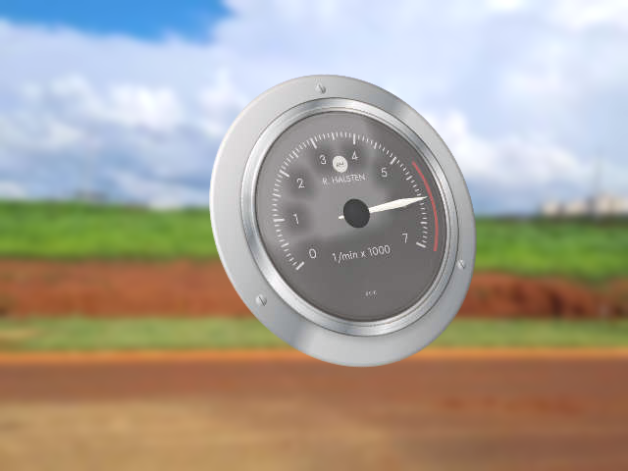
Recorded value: 6000 rpm
